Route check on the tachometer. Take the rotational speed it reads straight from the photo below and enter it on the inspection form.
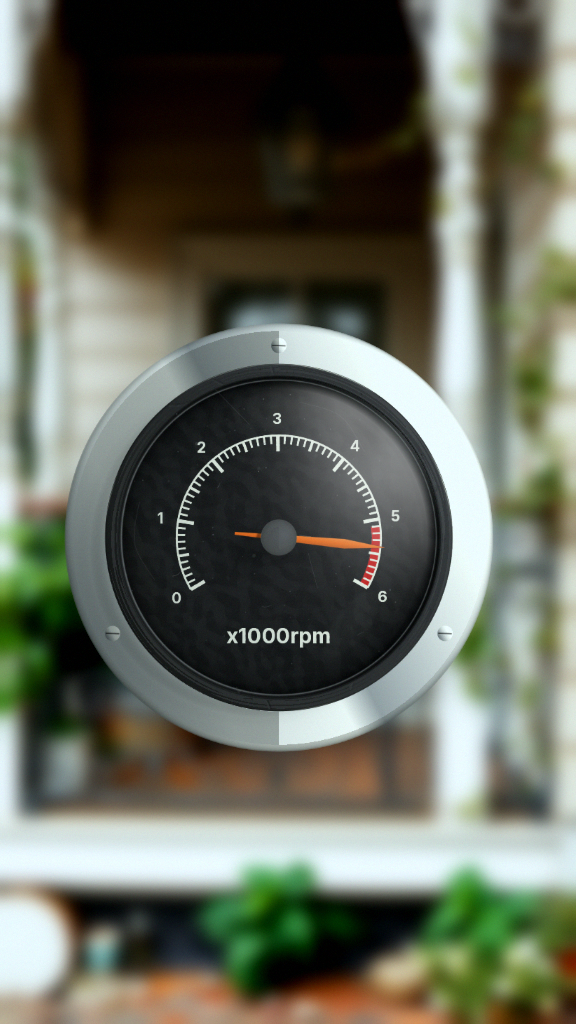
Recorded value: 5400 rpm
